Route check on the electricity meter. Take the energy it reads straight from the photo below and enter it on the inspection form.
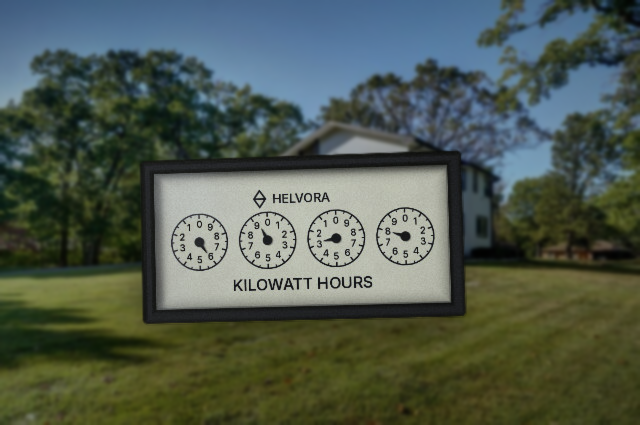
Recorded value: 5928 kWh
